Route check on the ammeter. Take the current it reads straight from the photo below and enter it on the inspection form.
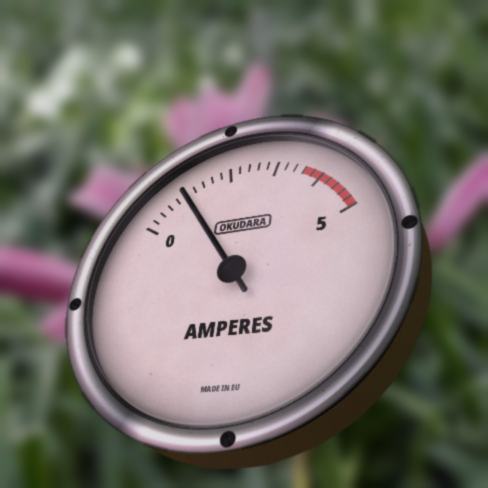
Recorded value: 1 A
